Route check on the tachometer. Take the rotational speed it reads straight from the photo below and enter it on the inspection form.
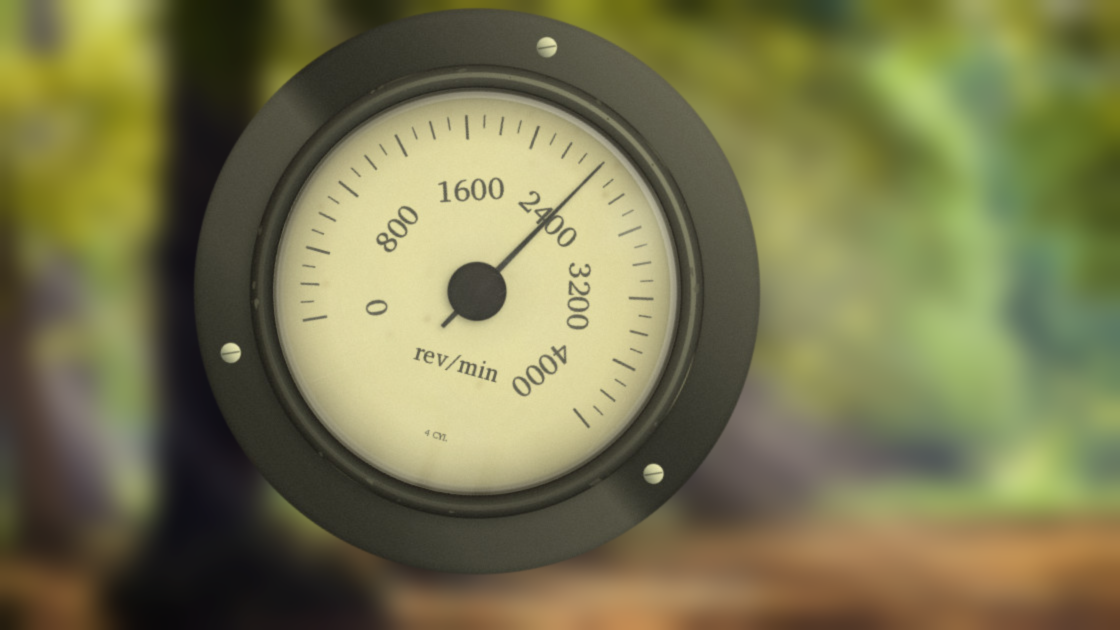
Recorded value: 2400 rpm
